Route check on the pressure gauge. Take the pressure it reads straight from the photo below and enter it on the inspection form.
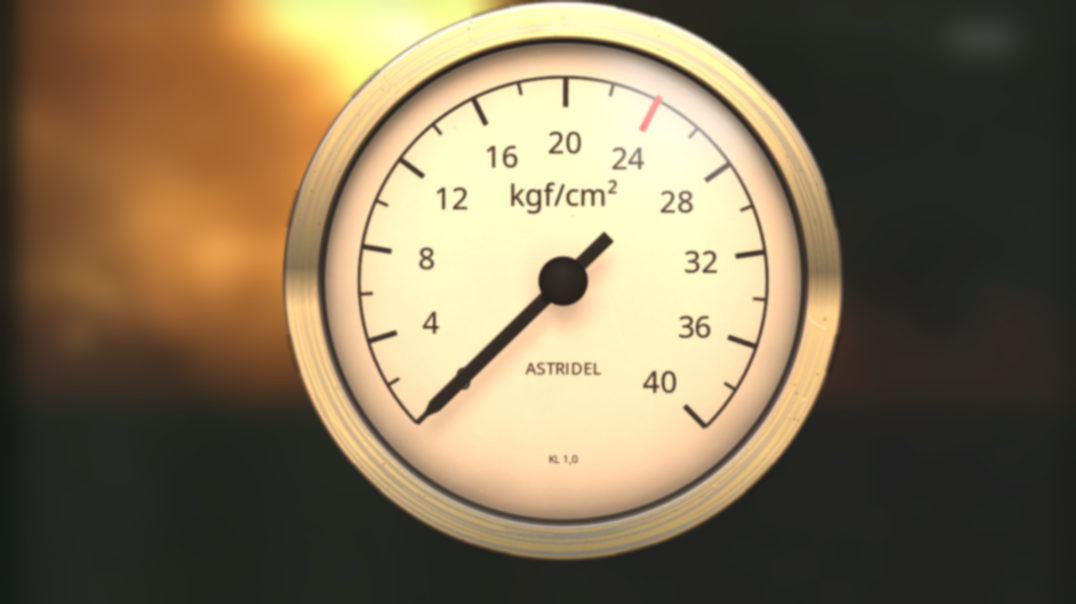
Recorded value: 0 kg/cm²
